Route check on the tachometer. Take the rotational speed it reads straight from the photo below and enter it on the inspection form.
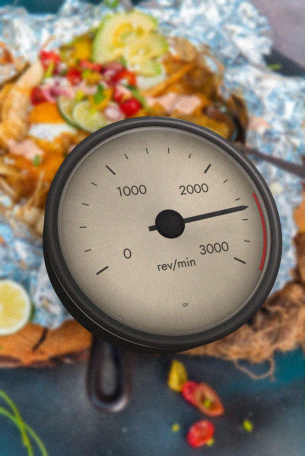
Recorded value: 2500 rpm
